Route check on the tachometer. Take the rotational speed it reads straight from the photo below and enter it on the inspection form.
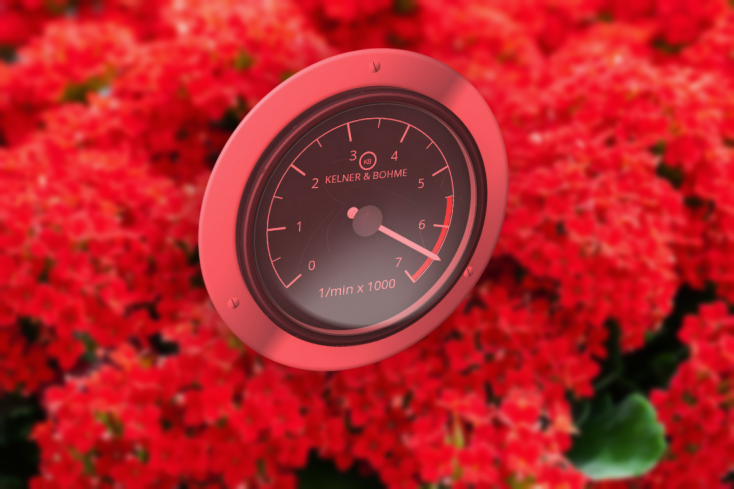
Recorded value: 6500 rpm
